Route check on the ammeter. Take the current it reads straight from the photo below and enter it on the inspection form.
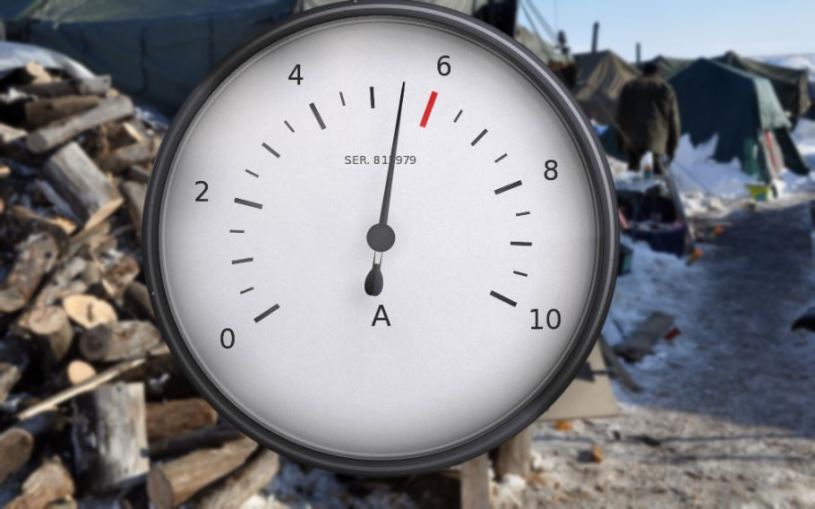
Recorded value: 5.5 A
